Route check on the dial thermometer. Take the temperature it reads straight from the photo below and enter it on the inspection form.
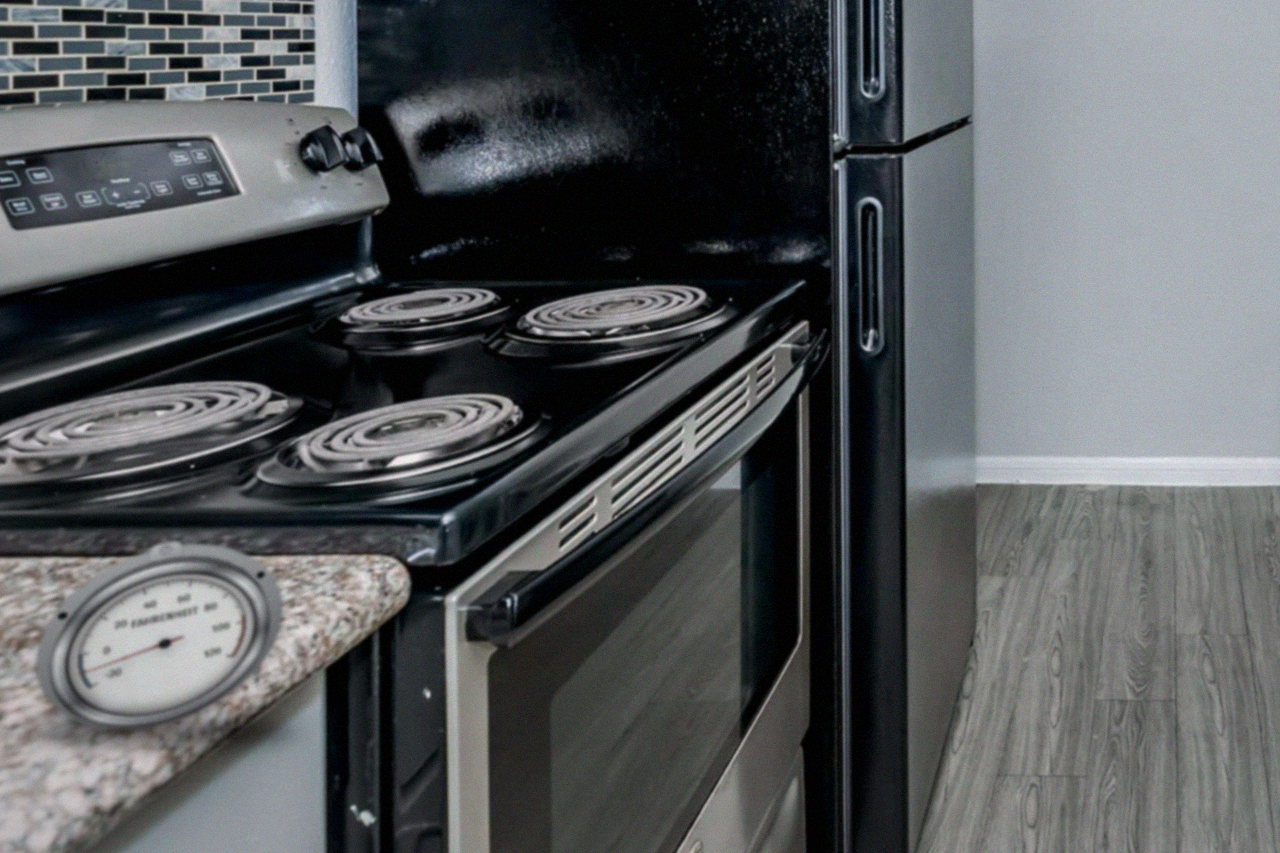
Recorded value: -10 °F
